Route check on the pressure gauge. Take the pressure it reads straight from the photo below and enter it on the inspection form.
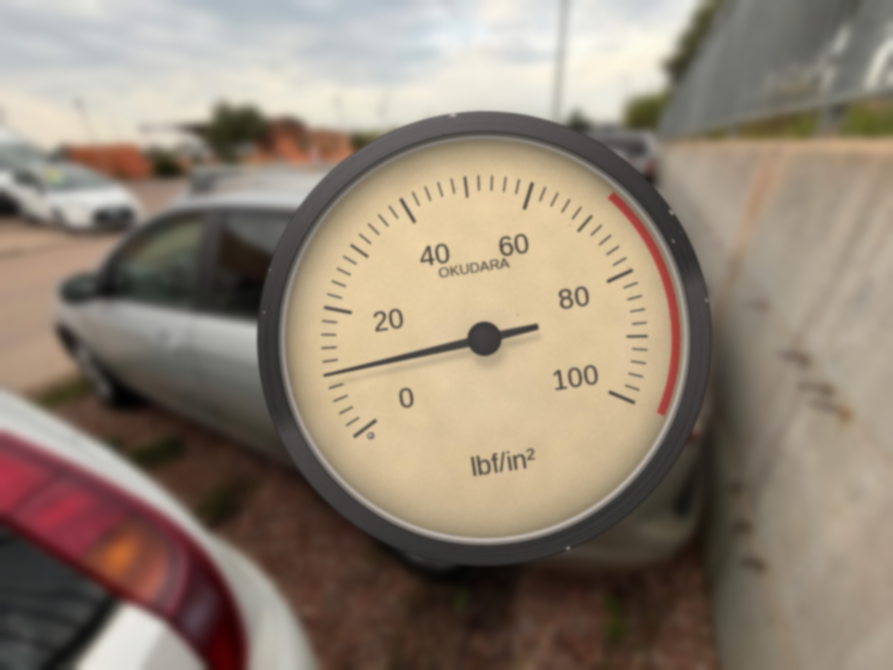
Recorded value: 10 psi
